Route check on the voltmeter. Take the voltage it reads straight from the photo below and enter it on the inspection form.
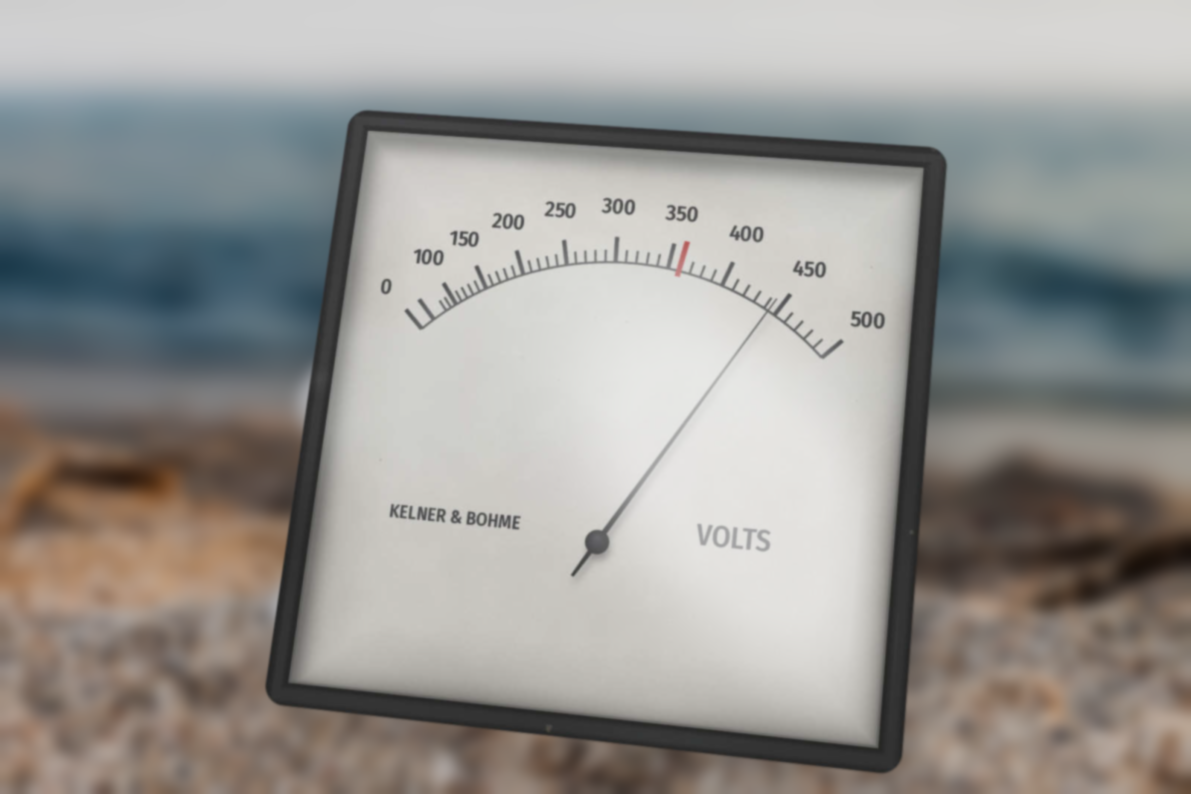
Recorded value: 445 V
